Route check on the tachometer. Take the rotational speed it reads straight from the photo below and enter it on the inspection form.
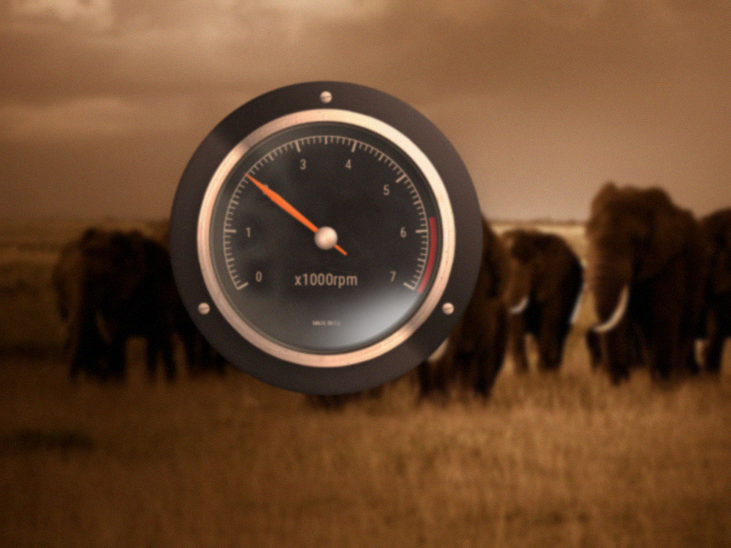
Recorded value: 2000 rpm
